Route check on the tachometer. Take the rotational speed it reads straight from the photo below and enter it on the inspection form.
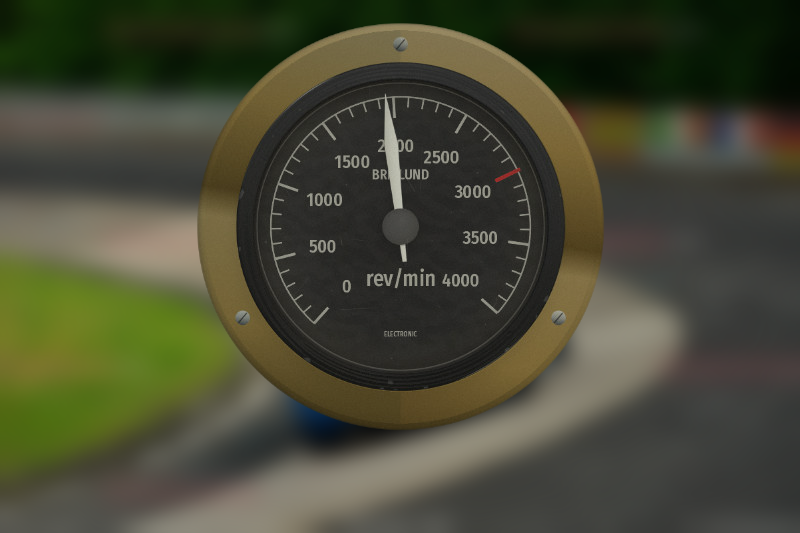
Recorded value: 1950 rpm
